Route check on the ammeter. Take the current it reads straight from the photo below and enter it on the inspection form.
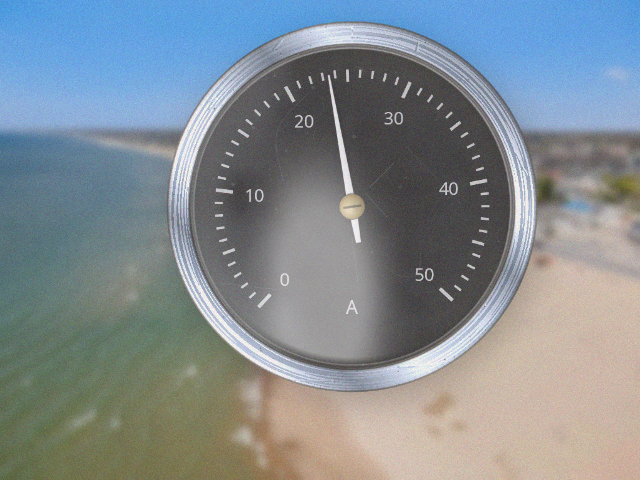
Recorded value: 23.5 A
